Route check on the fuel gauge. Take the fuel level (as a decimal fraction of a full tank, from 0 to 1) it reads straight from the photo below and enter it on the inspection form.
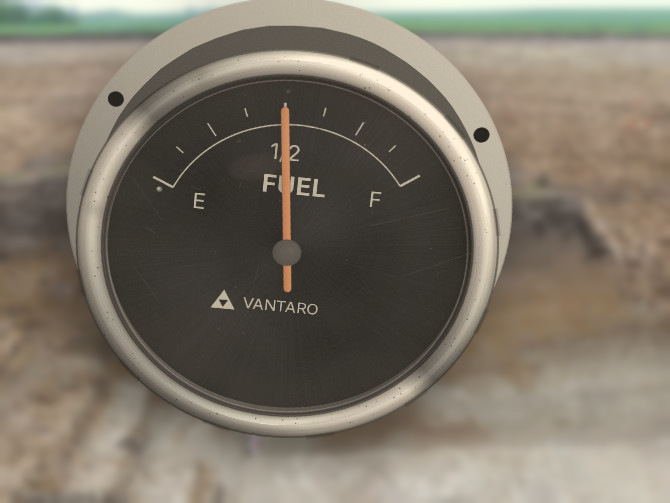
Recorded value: 0.5
